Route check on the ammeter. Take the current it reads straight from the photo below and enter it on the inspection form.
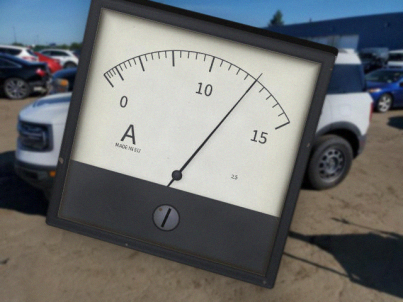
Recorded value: 12.5 A
